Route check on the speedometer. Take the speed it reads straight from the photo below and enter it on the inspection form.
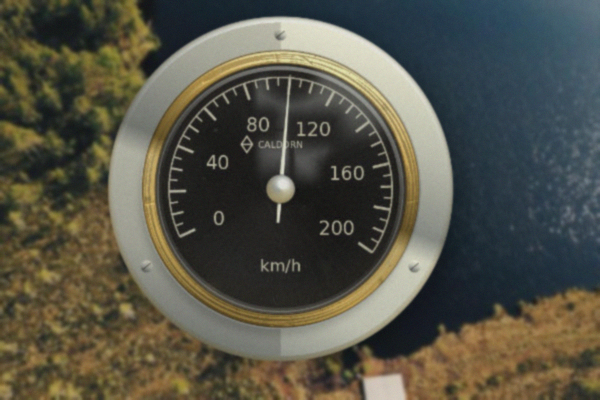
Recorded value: 100 km/h
